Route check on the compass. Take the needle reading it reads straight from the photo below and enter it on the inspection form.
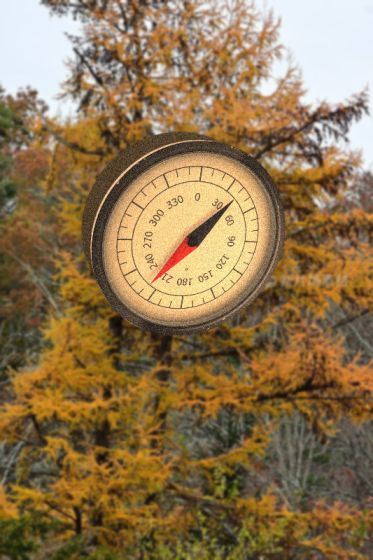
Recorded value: 220 °
